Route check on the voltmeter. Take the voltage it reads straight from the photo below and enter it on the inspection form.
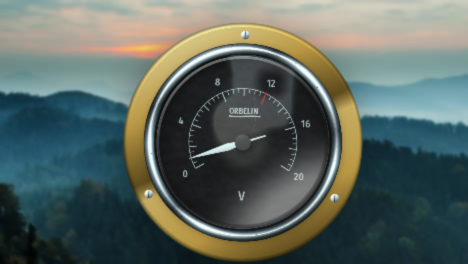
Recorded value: 1 V
